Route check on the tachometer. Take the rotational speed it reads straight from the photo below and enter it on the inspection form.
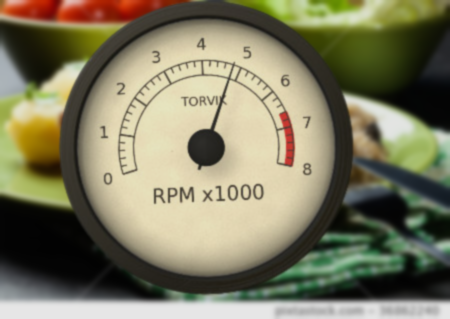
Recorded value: 4800 rpm
